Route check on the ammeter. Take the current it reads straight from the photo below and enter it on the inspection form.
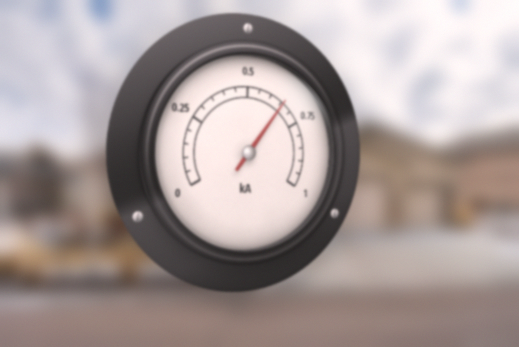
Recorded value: 0.65 kA
